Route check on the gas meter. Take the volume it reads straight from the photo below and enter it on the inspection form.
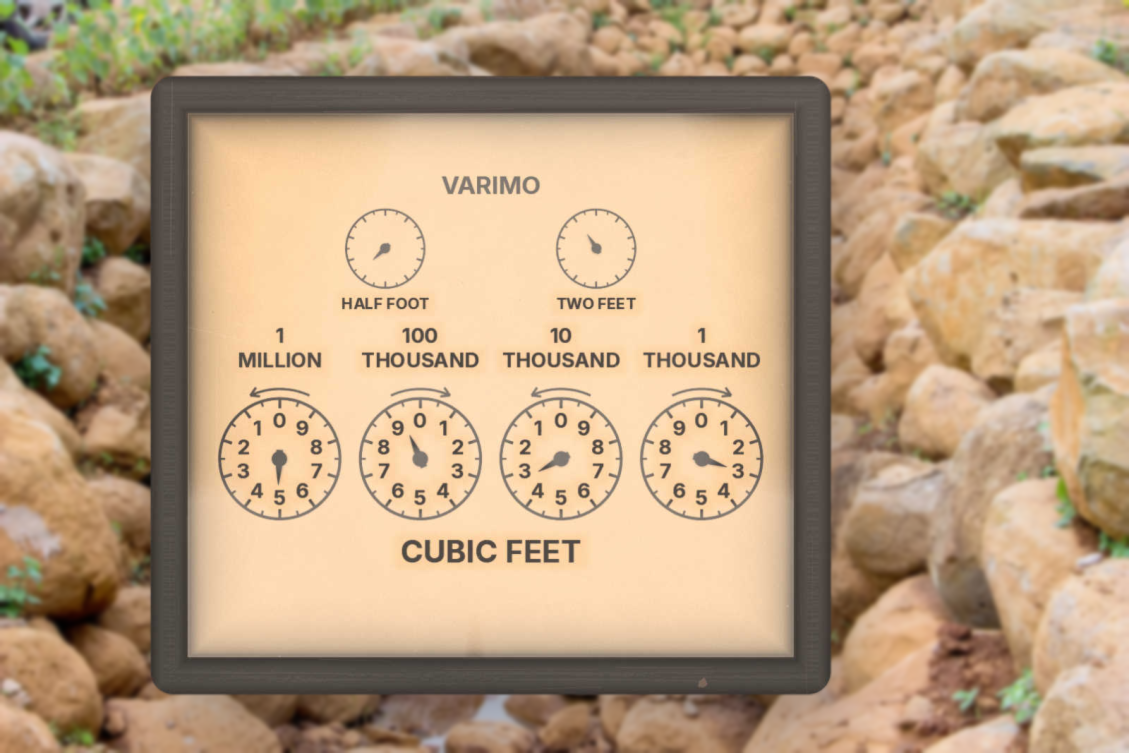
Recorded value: 493300 ft³
